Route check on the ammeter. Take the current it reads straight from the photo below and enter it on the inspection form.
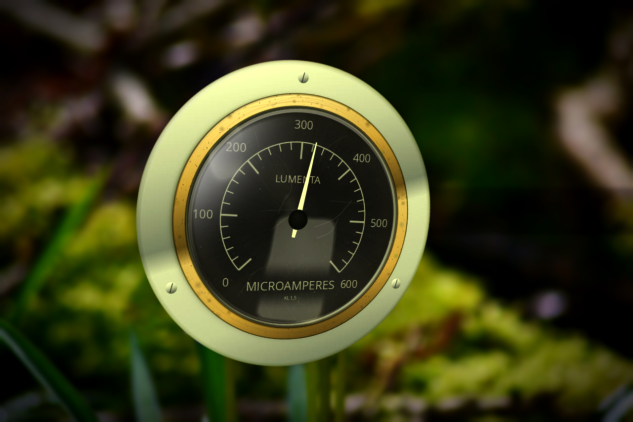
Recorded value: 320 µA
